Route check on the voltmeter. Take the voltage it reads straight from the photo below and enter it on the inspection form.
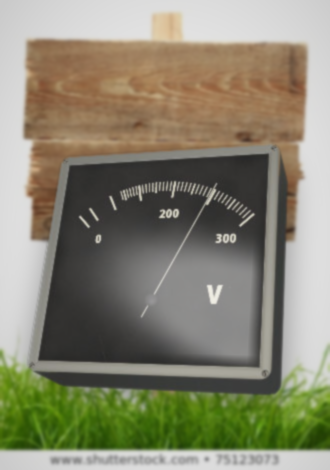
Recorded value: 250 V
